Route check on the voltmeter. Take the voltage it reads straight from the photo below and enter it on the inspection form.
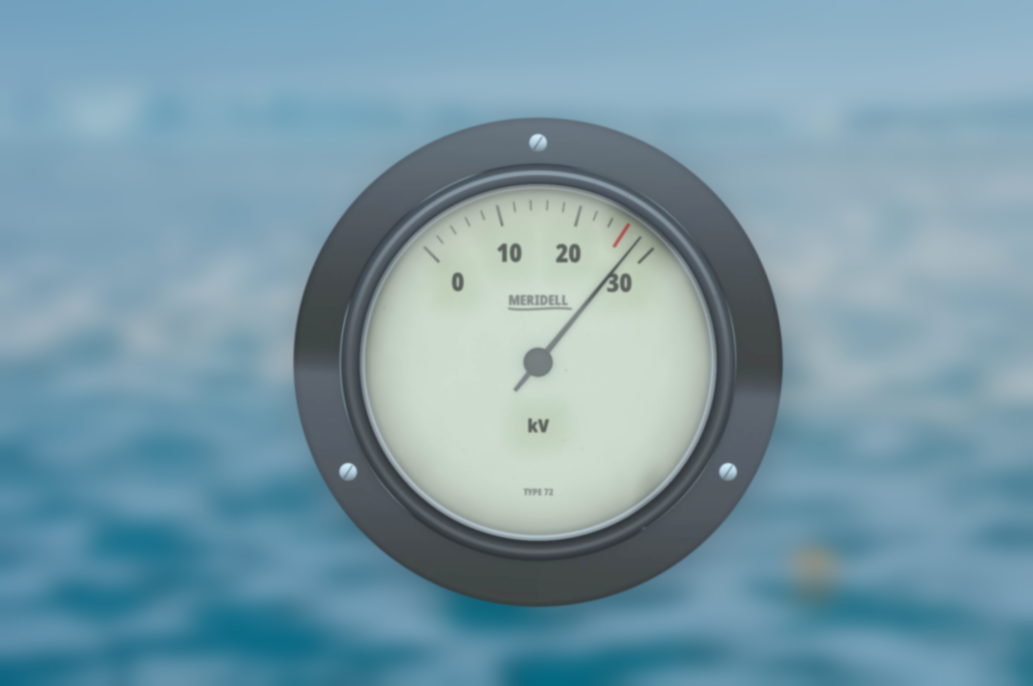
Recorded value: 28 kV
